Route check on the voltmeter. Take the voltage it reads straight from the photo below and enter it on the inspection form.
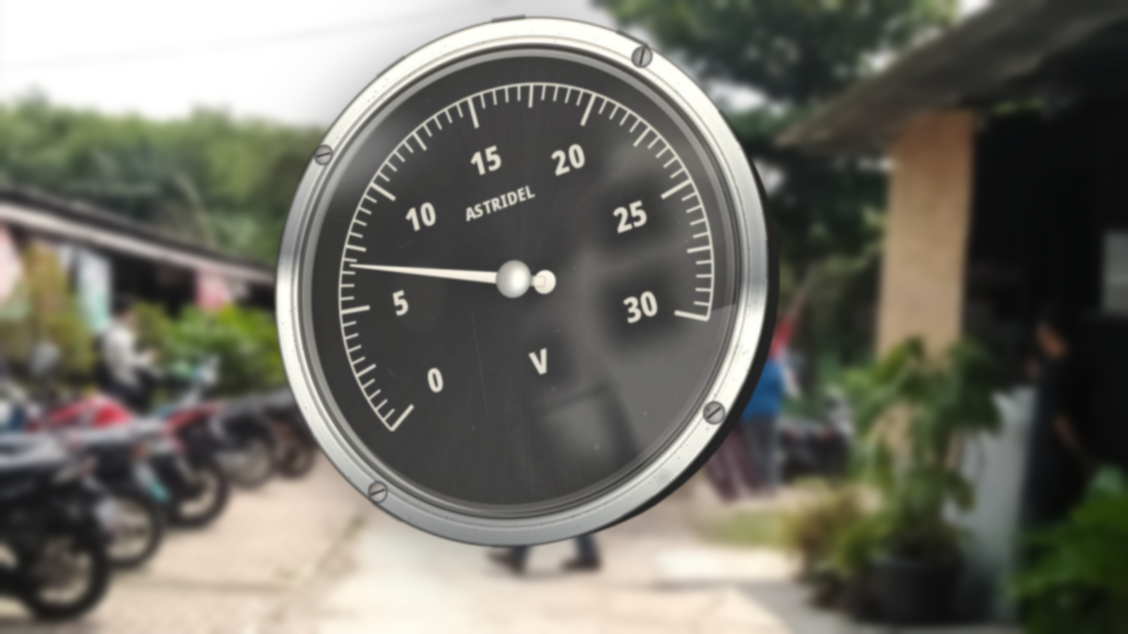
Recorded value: 6.75 V
